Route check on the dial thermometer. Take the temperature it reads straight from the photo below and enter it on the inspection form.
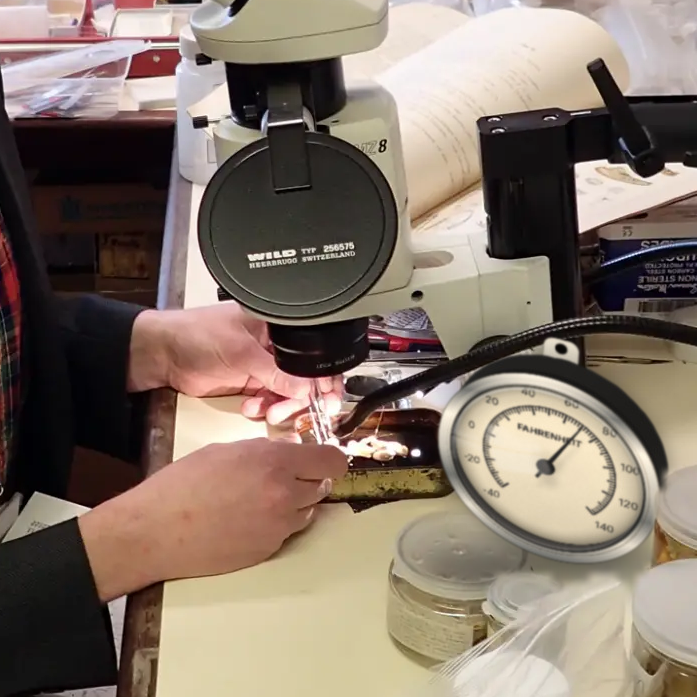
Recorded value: 70 °F
